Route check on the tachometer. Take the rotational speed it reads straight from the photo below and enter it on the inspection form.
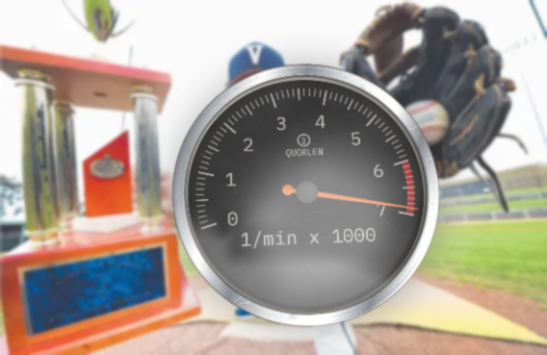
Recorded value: 6900 rpm
